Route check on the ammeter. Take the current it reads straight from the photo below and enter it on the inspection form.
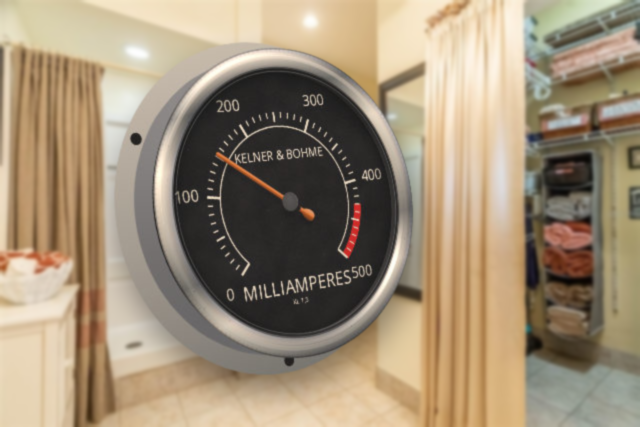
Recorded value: 150 mA
